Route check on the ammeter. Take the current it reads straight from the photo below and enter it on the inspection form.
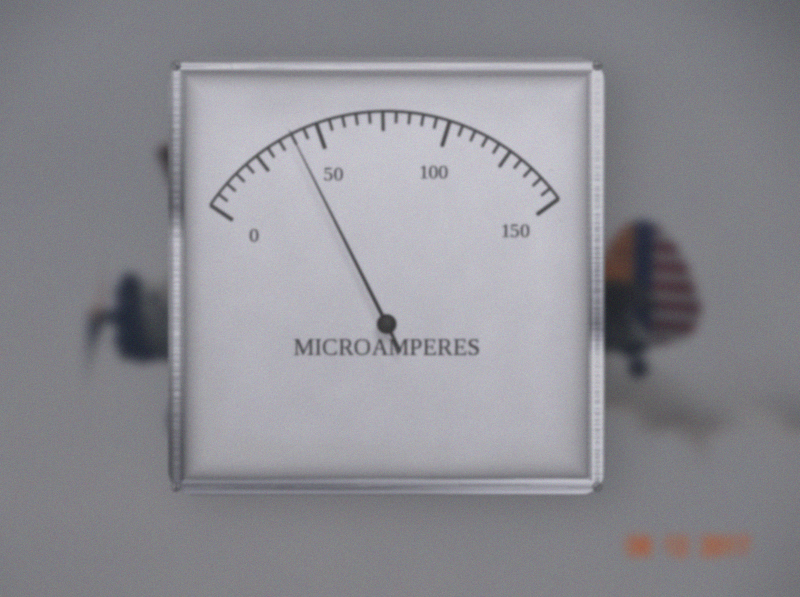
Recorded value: 40 µA
